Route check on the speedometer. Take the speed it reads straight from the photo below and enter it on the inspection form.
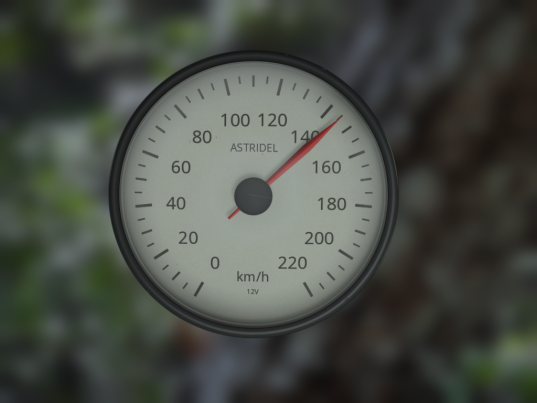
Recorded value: 145 km/h
